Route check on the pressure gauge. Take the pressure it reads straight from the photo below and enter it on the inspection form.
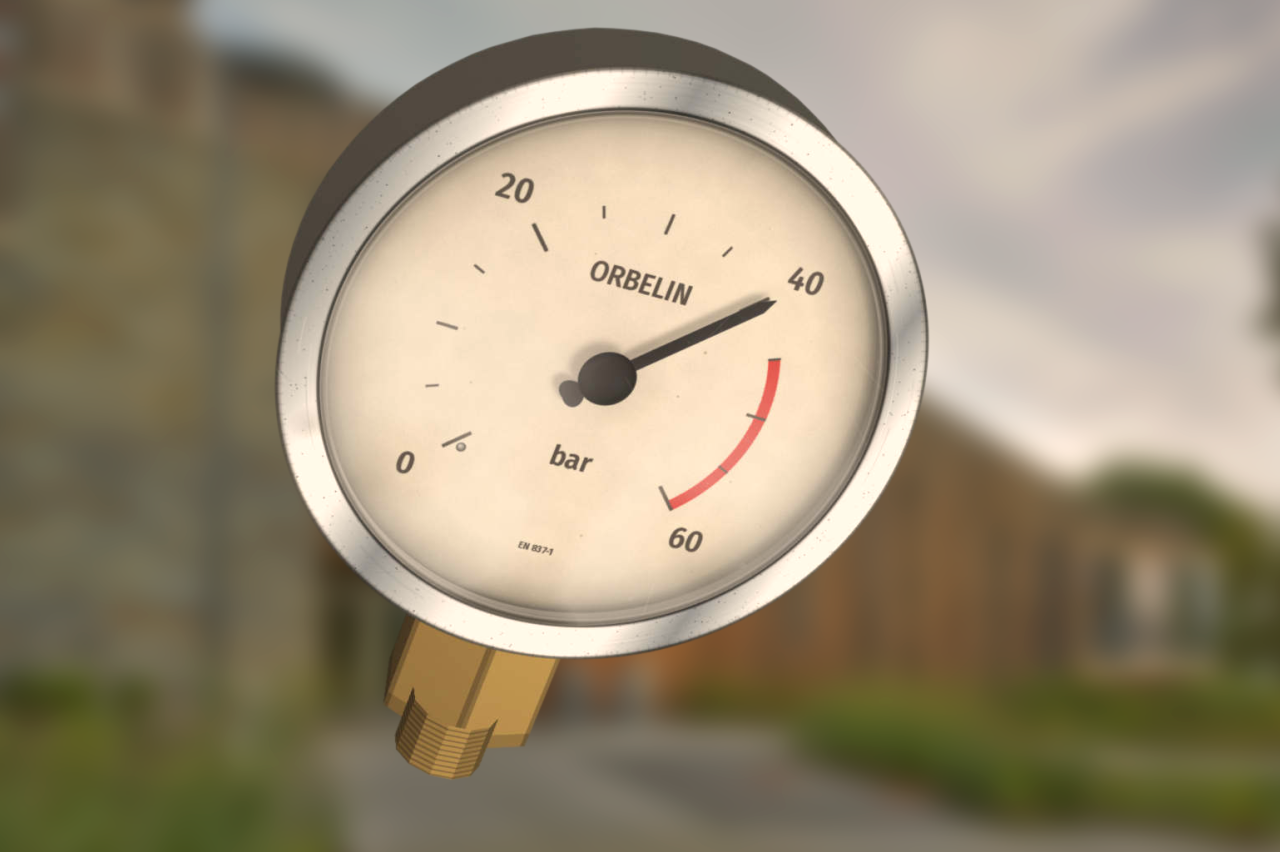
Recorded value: 40 bar
